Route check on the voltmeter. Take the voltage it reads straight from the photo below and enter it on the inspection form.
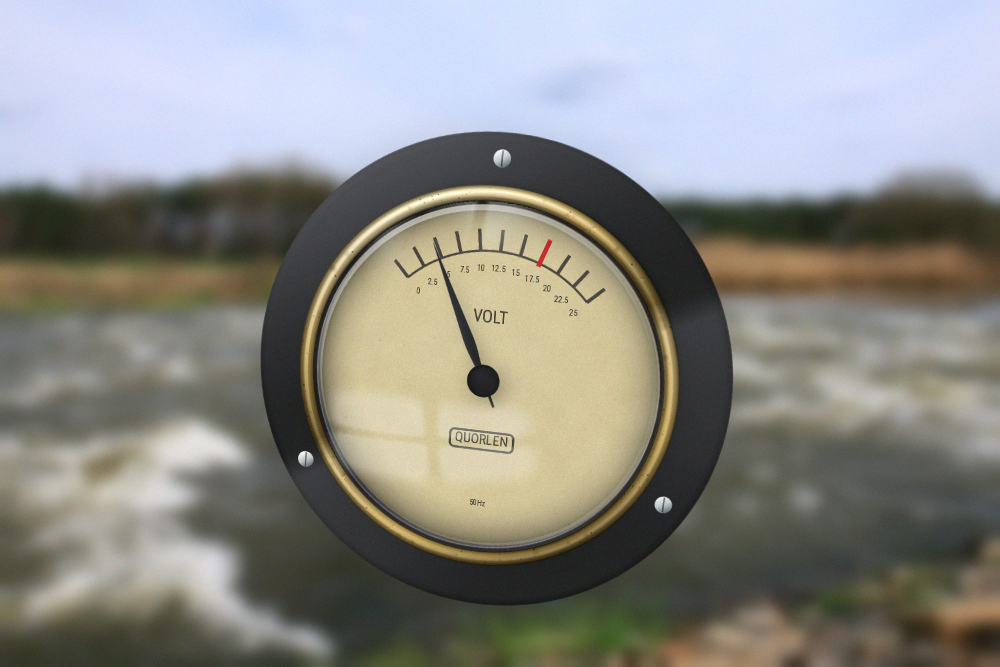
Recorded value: 5 V
